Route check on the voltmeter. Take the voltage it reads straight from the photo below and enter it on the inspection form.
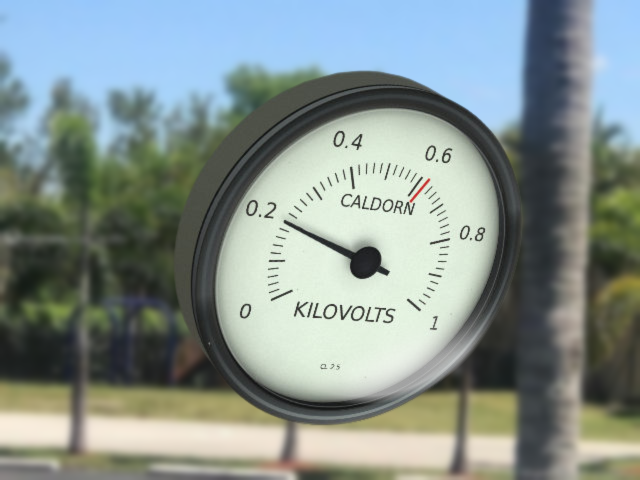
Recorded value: 0.2 kV
